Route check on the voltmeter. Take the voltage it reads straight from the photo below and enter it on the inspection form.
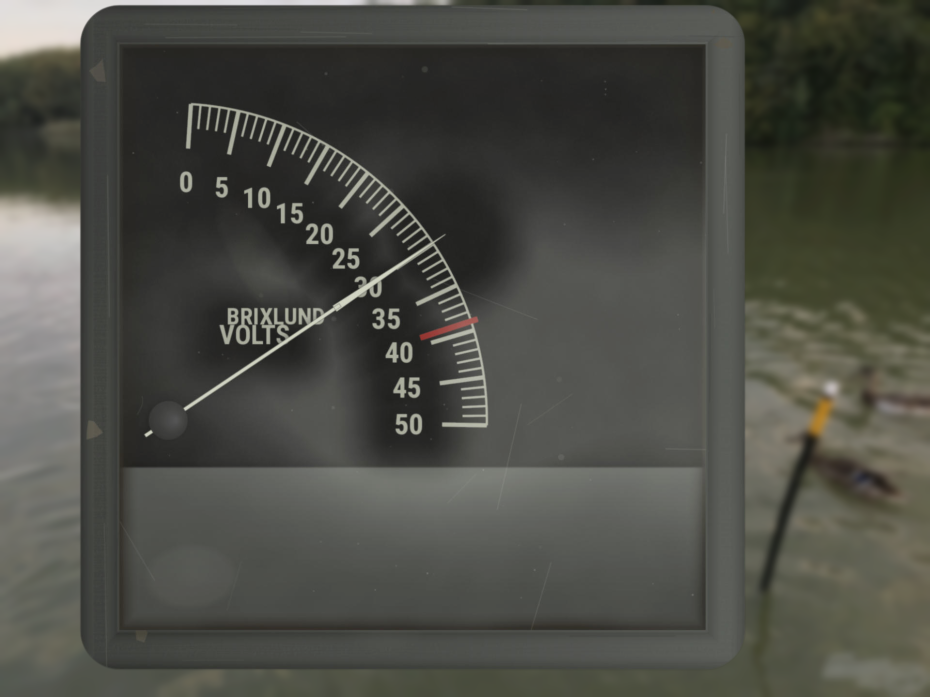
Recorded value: 30 V
